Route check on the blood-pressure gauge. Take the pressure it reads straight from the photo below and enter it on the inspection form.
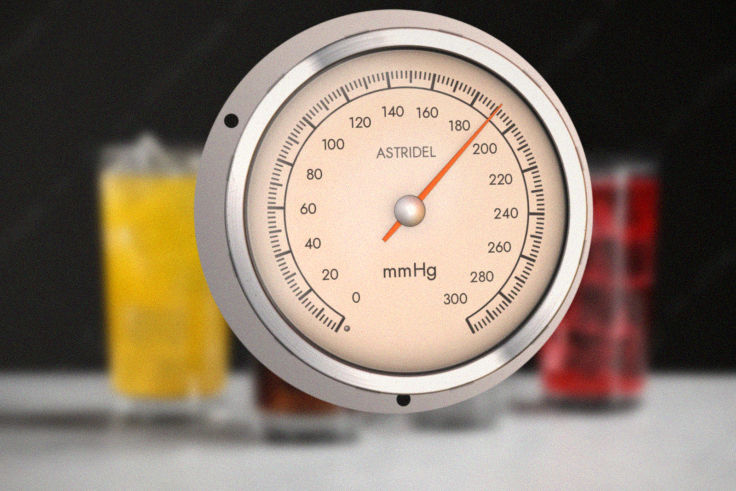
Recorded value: 190 mmHg
